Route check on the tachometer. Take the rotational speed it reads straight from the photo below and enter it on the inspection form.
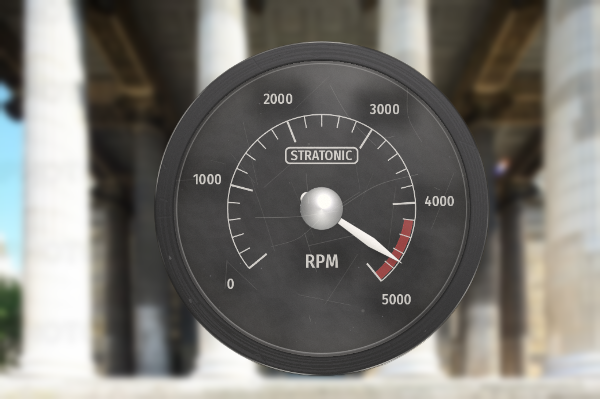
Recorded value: 4700 rpm
